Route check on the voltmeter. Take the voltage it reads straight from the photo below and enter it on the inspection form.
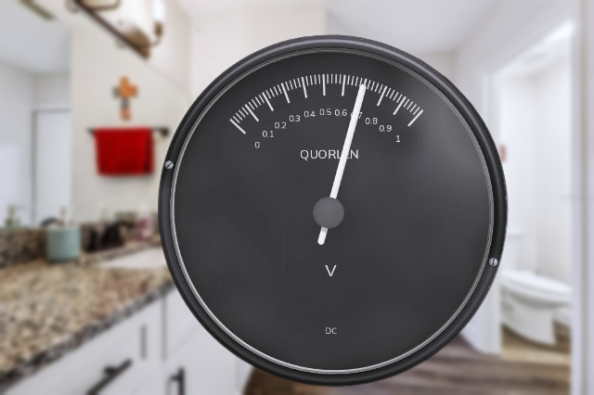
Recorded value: 0.7 V
